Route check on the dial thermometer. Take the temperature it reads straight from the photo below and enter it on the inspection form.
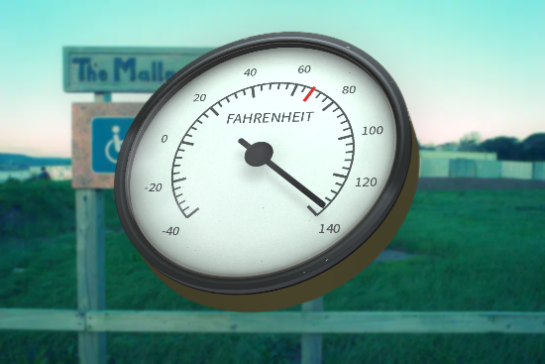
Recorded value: 136 °F
